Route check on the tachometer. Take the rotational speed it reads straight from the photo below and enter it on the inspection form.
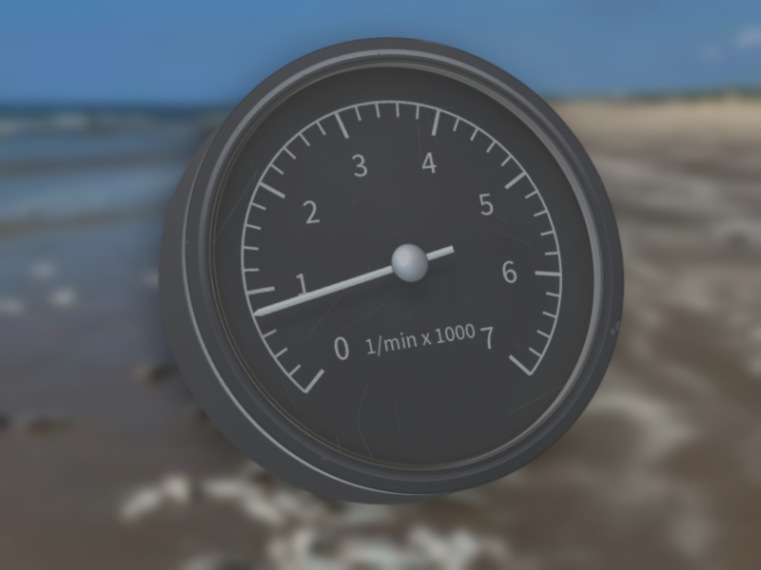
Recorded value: 800 rpm
